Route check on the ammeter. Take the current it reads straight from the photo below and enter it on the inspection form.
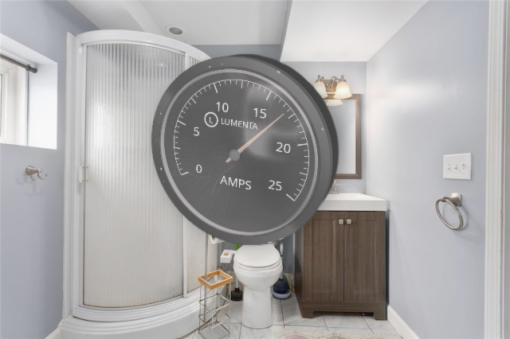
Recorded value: 17 A
